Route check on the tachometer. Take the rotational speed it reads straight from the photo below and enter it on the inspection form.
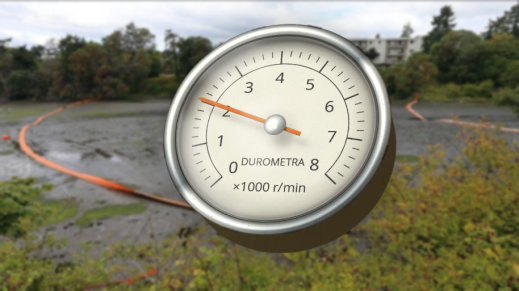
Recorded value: 2000 rpm
